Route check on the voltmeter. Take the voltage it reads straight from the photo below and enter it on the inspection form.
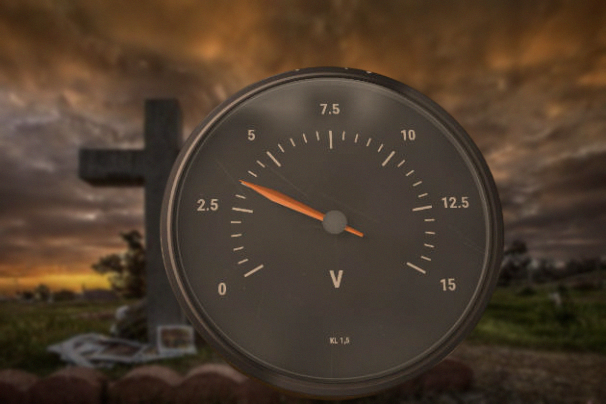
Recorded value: 3.5 V
